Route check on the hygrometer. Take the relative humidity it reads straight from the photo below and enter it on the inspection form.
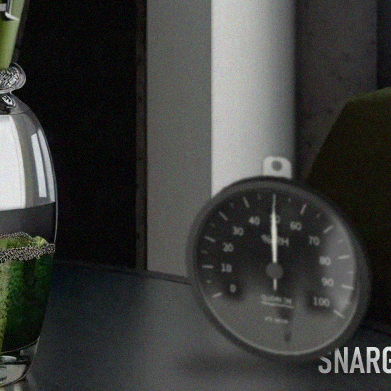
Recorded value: 50 %
